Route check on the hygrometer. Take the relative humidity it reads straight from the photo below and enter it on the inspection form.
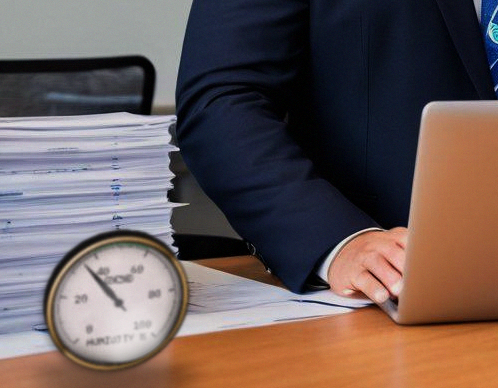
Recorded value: 35 %
